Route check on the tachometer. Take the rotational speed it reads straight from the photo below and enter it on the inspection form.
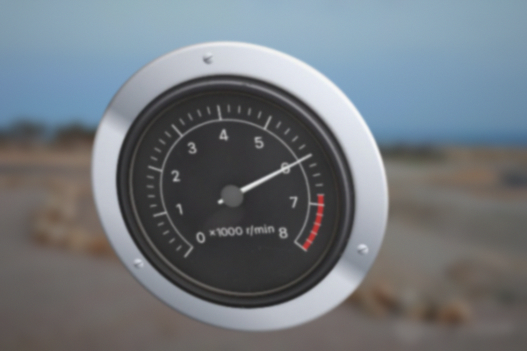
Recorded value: 6000 rpm
